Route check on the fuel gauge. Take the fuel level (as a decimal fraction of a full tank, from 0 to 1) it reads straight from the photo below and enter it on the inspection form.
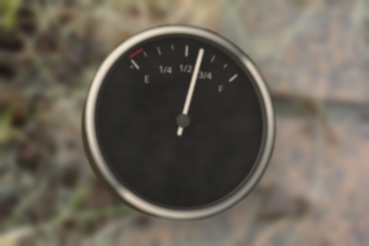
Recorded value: 0.625
